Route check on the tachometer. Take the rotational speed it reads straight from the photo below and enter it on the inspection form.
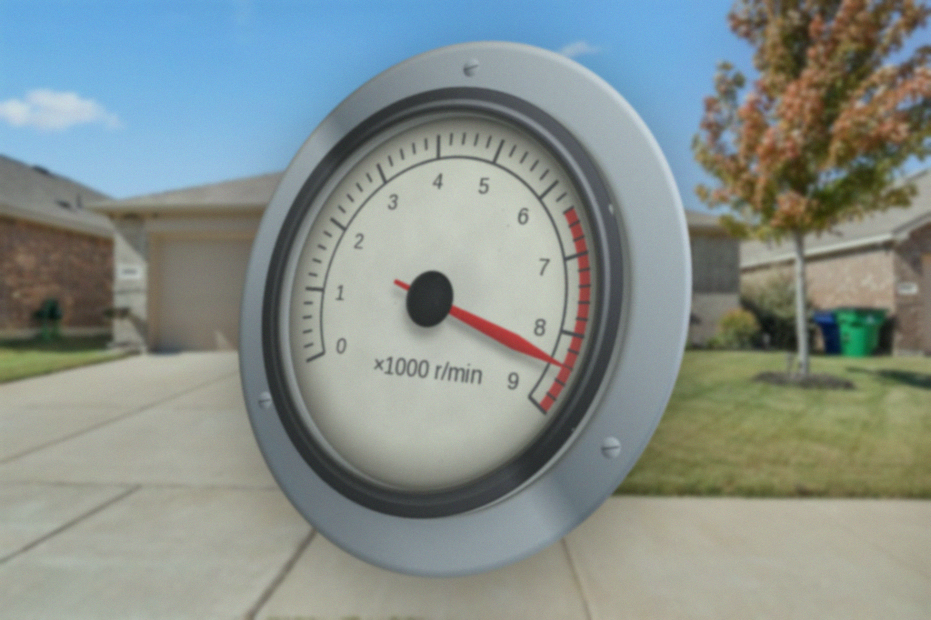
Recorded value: 8400 rpm
